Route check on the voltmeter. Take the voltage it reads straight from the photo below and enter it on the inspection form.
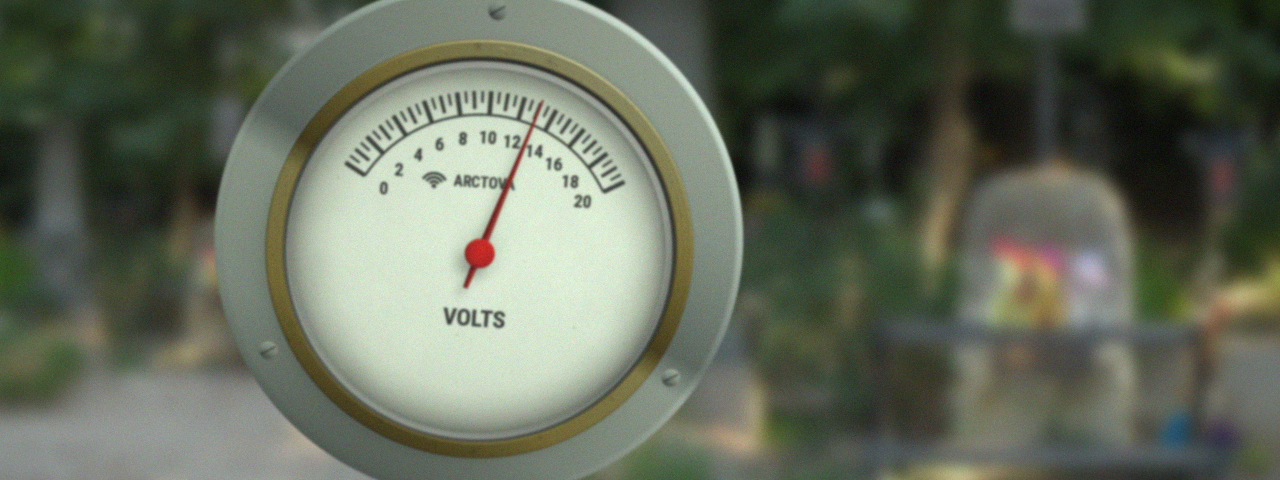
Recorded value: 13 V
